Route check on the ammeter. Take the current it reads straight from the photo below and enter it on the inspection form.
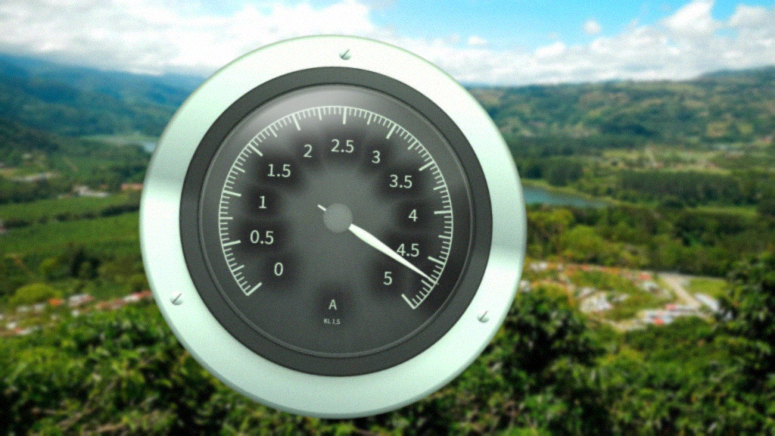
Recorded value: 4.7 A
